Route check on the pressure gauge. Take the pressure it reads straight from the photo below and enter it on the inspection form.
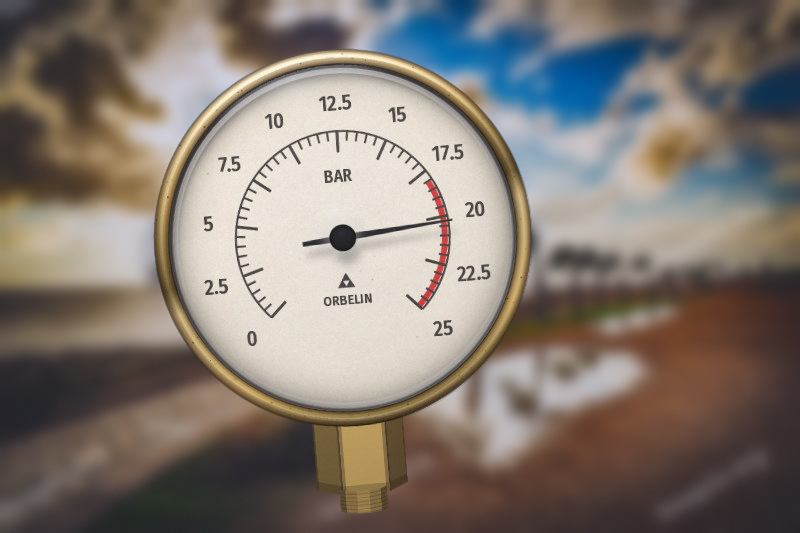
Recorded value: 20.25 bar
